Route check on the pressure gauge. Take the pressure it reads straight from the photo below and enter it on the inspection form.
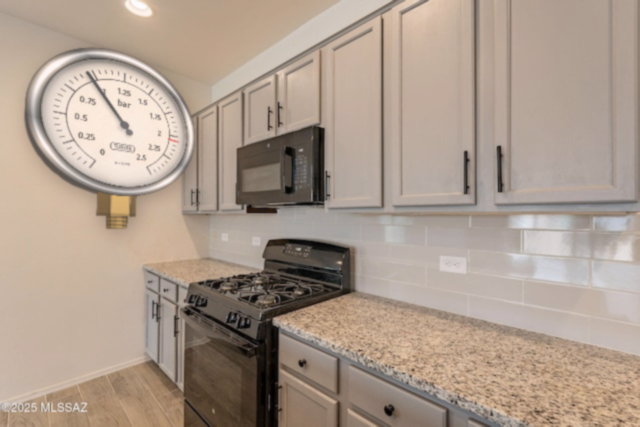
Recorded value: 0.95 bar
